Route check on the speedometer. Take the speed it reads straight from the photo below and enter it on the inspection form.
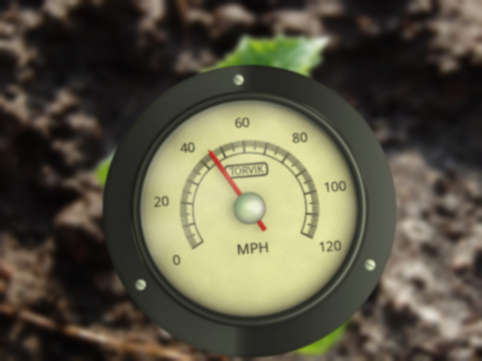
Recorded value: 45 mph
